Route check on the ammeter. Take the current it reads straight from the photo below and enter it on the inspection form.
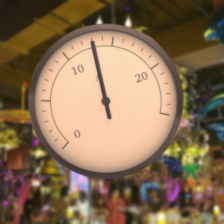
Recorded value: 13 A
